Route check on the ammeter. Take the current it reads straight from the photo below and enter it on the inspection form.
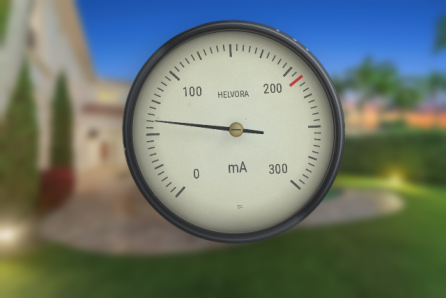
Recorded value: 60 mA
